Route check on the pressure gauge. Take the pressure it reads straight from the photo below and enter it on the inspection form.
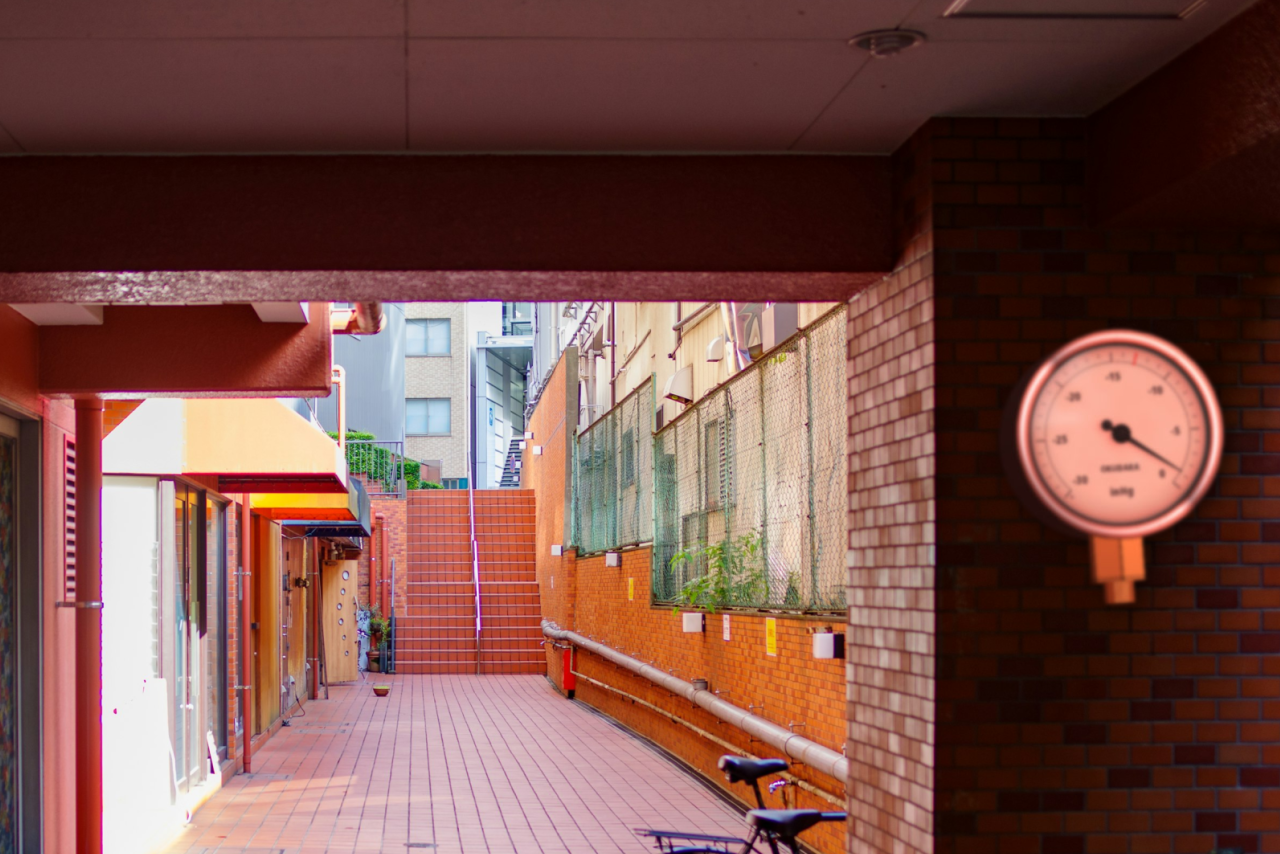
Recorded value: -1 inHg
